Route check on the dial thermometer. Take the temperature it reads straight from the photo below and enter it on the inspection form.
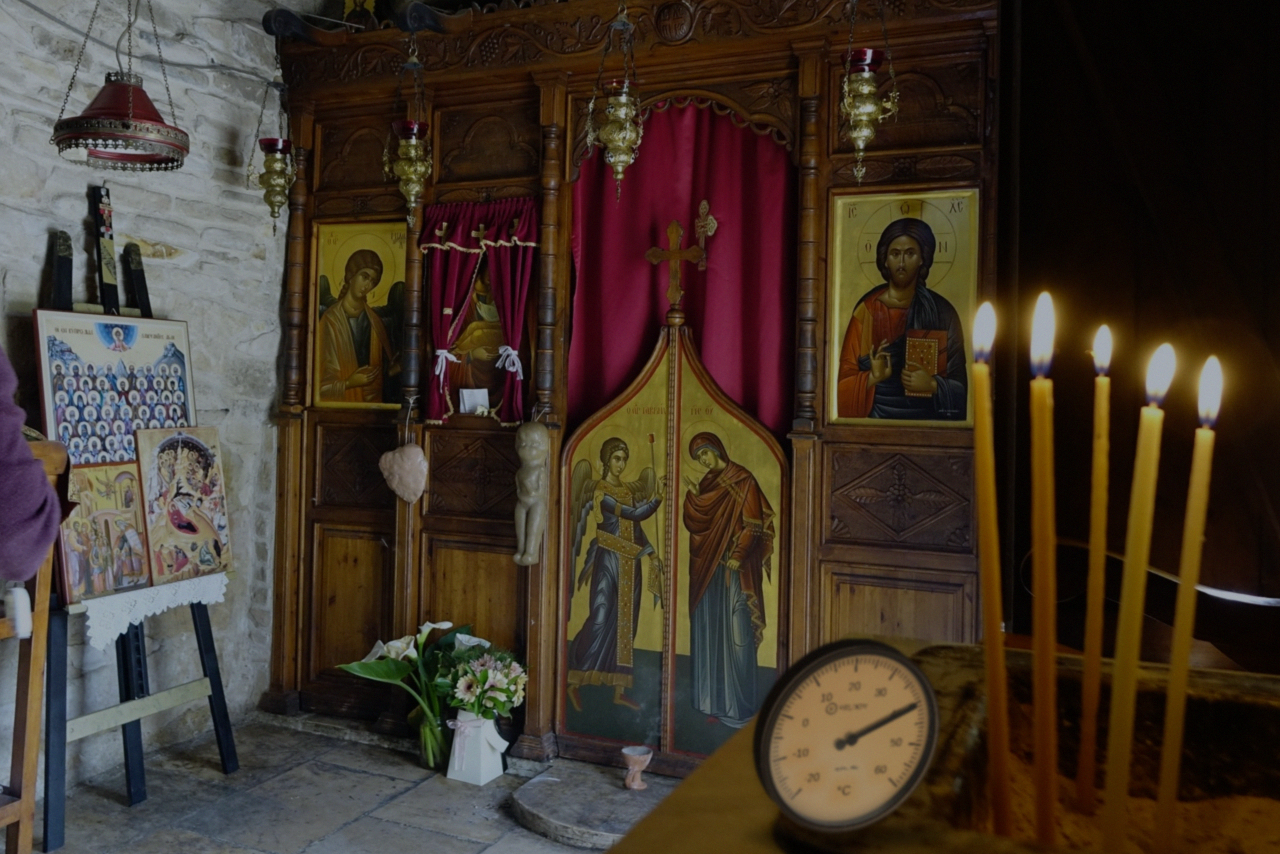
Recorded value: 40 °C
